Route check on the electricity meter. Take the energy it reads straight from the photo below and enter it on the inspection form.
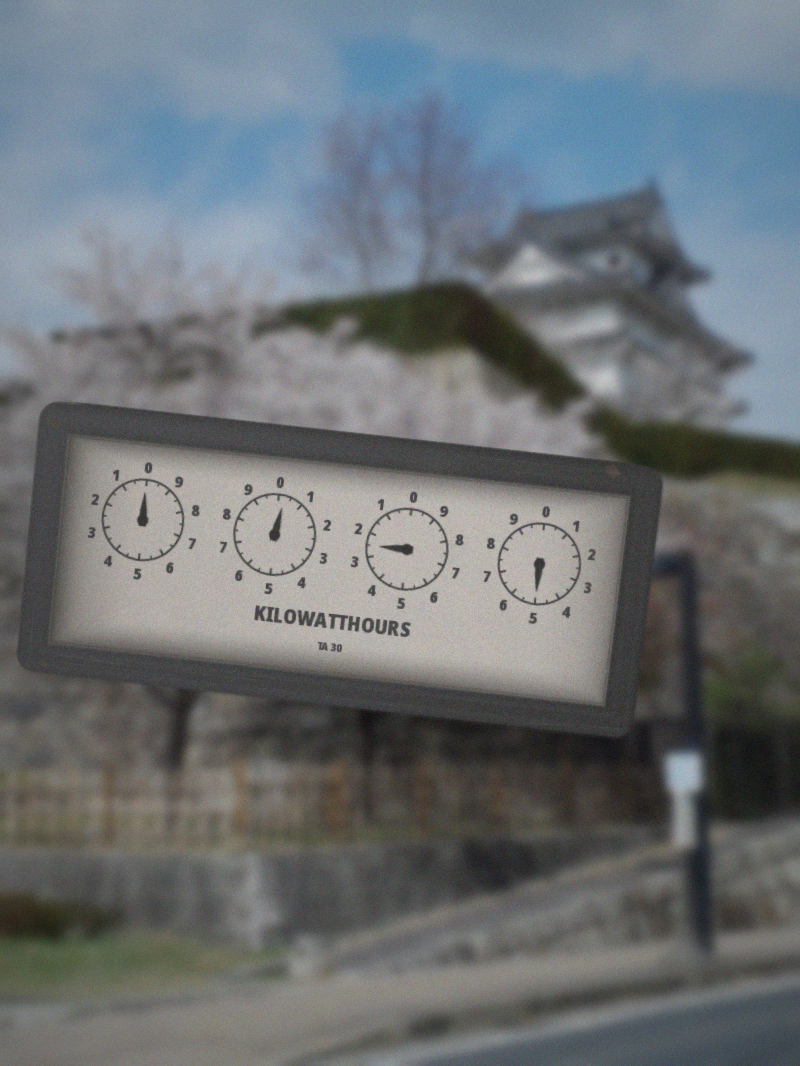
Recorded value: 25 kWh
